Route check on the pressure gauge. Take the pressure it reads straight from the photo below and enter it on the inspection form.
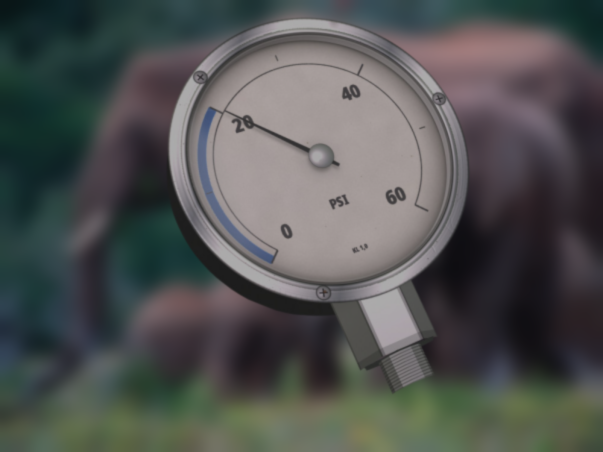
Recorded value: 20 psi
